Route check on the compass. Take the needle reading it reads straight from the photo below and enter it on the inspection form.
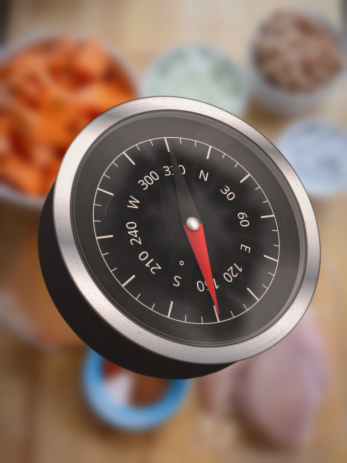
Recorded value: 150 °
